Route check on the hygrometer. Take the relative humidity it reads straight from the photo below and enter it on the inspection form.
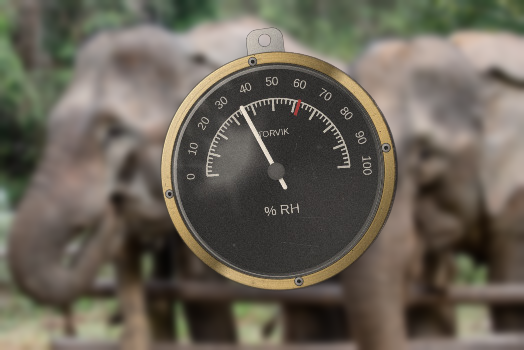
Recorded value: 36 %
